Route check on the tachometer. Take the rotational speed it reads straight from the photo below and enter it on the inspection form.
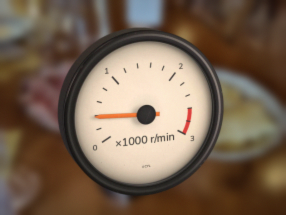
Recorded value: 400 rpm
